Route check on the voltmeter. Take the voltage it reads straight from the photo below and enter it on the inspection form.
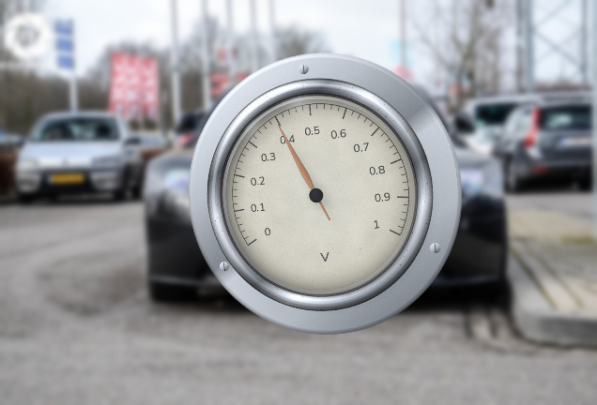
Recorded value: 0.4 V
